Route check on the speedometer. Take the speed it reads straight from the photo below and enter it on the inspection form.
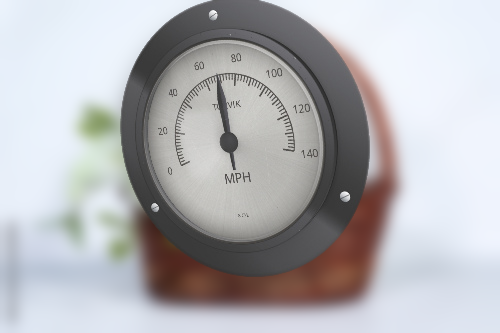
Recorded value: 70 mph
